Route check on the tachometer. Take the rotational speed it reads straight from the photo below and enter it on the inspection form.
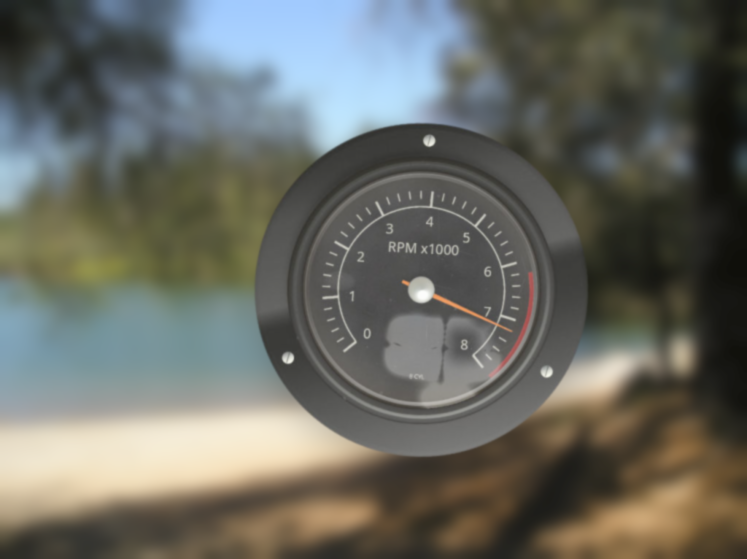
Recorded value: 7200 rpm
